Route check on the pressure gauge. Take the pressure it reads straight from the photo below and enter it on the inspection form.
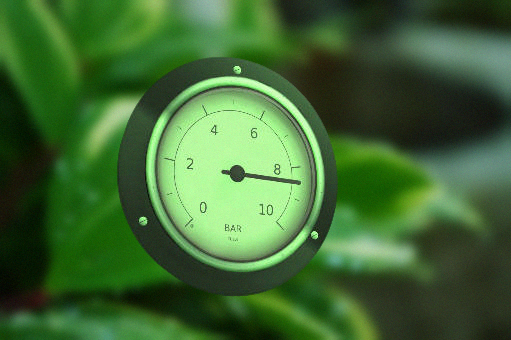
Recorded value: 8.5 bar
